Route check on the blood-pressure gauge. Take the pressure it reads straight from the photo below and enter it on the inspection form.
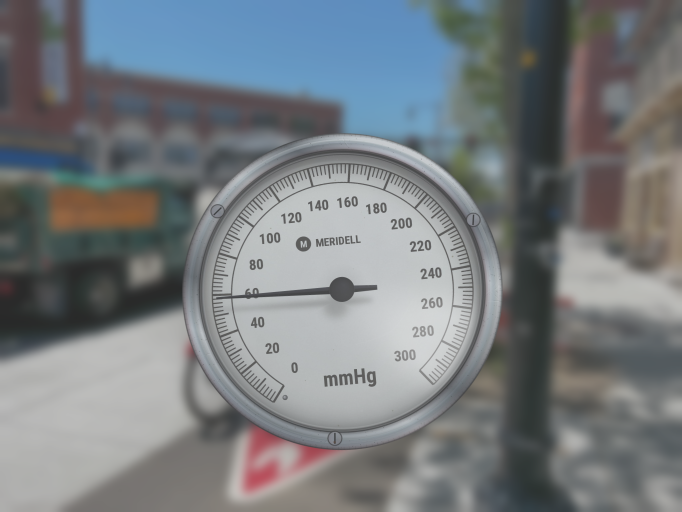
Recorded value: 58 mmHg
